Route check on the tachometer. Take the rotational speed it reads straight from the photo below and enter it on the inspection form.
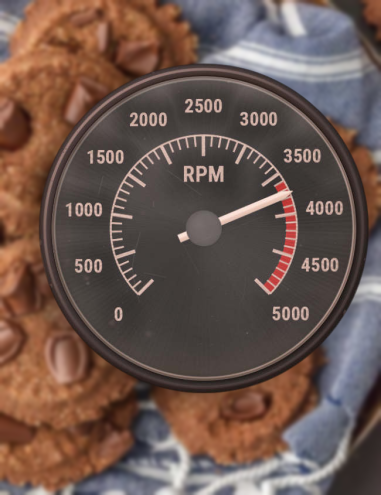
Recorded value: 3750 rpm
